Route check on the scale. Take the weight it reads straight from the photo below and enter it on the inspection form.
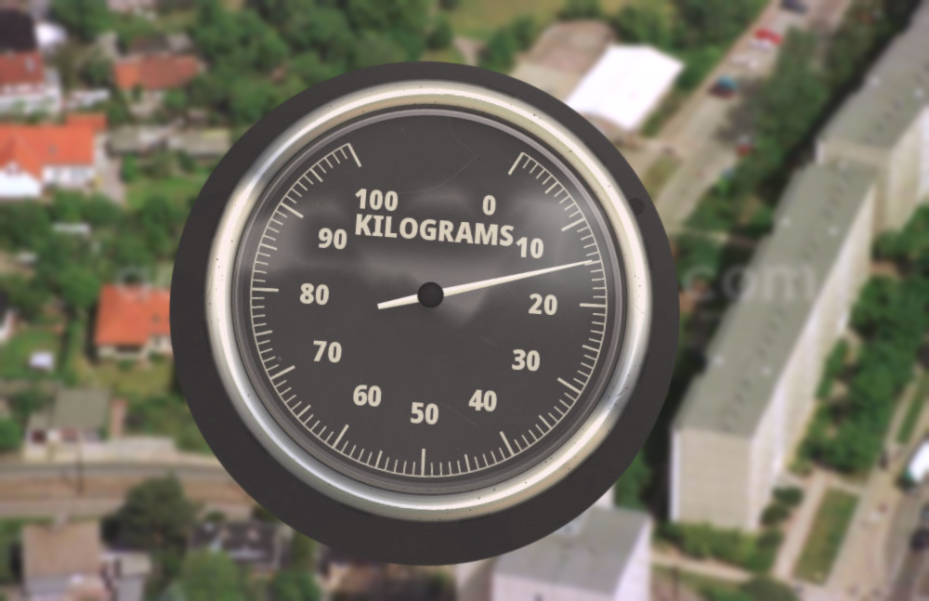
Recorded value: 15 kg
